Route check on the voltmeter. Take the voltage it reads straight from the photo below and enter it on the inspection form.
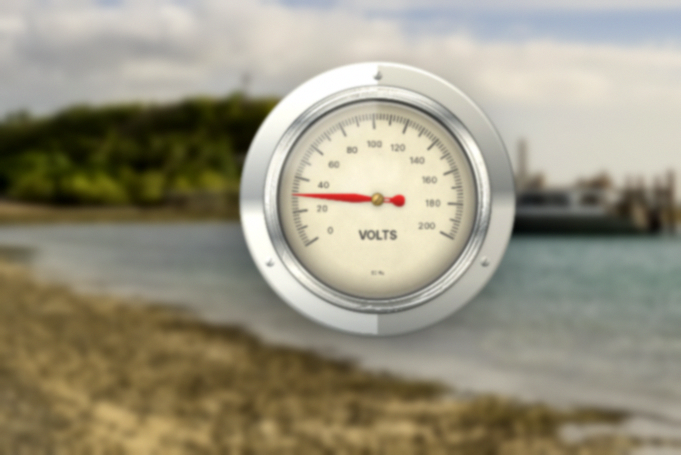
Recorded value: 30 V
